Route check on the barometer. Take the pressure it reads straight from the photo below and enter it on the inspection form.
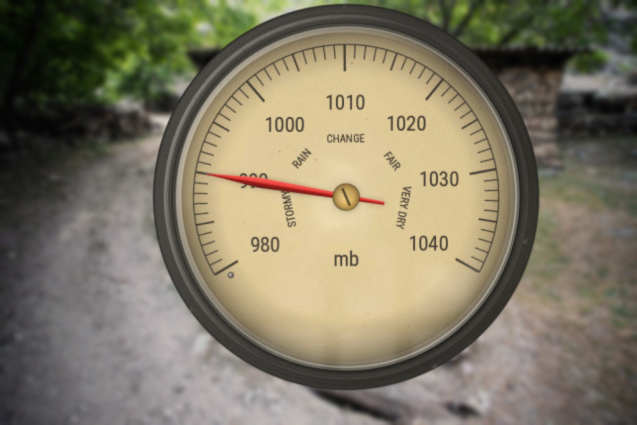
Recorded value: 990 mbar
